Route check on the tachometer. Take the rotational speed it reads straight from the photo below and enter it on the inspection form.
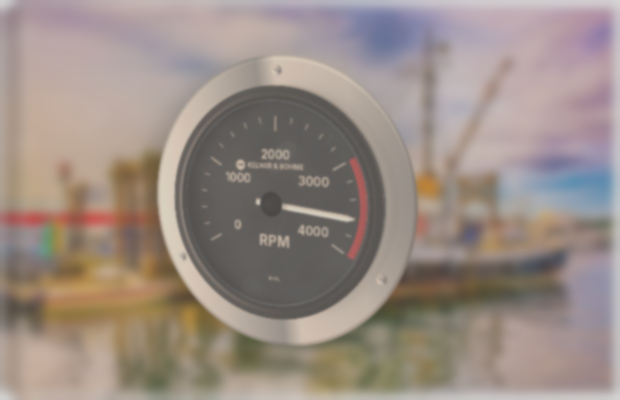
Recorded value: 3600 rpm
